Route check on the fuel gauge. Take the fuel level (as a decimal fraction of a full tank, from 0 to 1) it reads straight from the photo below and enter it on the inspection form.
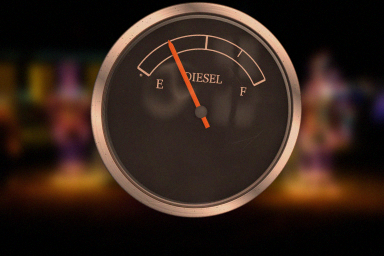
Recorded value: 0.25
